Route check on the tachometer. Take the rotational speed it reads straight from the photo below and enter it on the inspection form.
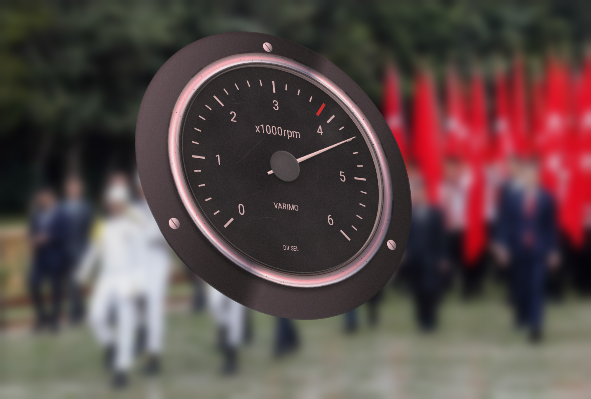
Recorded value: 4400 rpm
